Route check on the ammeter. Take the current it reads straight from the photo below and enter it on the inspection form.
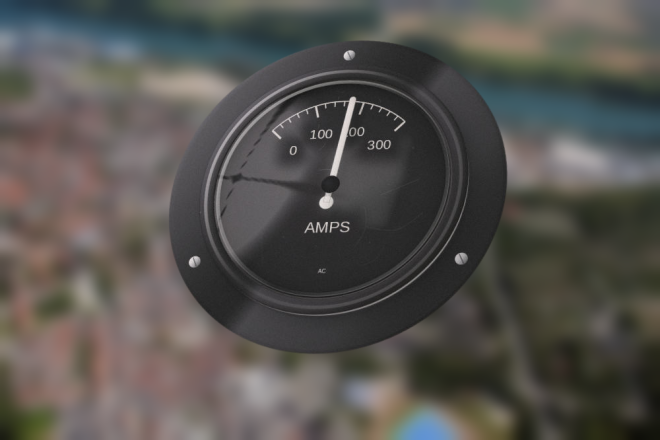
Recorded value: 180 A
